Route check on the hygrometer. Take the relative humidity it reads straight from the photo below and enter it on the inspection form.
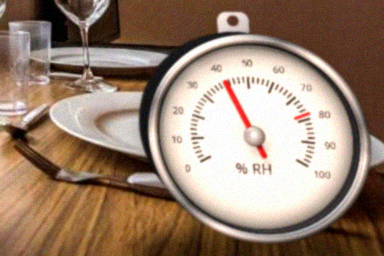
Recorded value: 40 %
